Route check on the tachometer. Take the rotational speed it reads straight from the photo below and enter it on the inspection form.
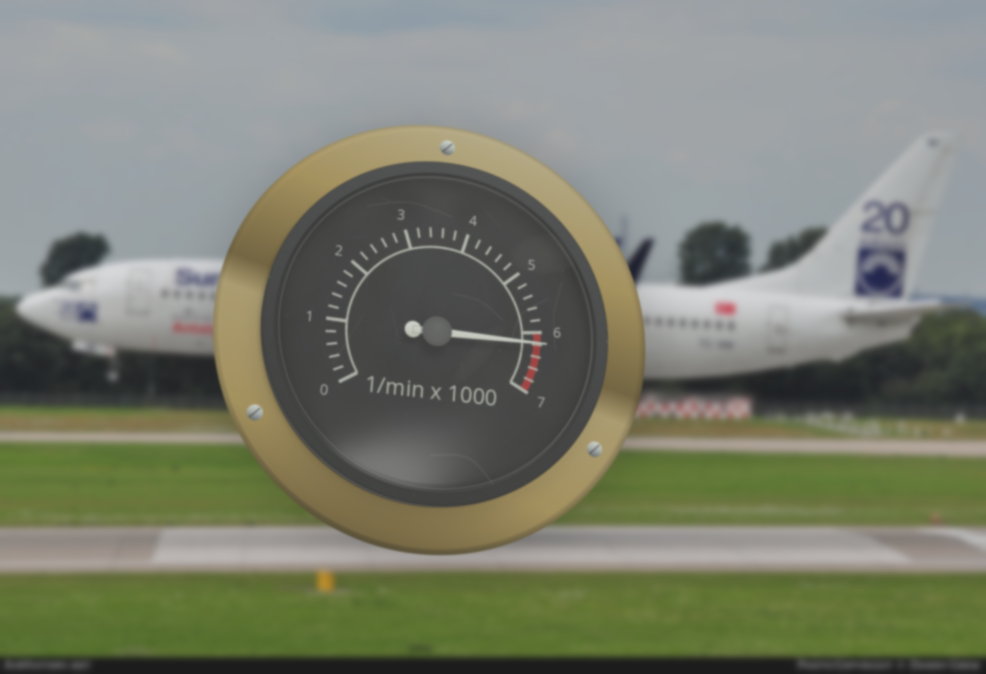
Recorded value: 6200 rpm
